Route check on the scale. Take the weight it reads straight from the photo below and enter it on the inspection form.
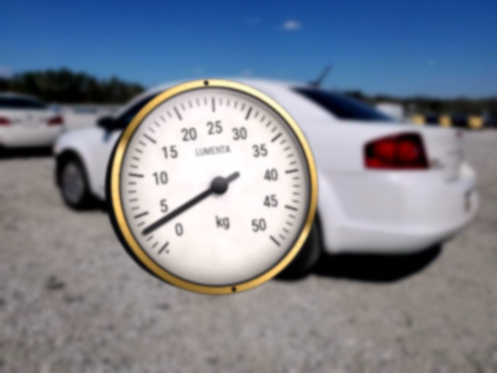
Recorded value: 3 kg
